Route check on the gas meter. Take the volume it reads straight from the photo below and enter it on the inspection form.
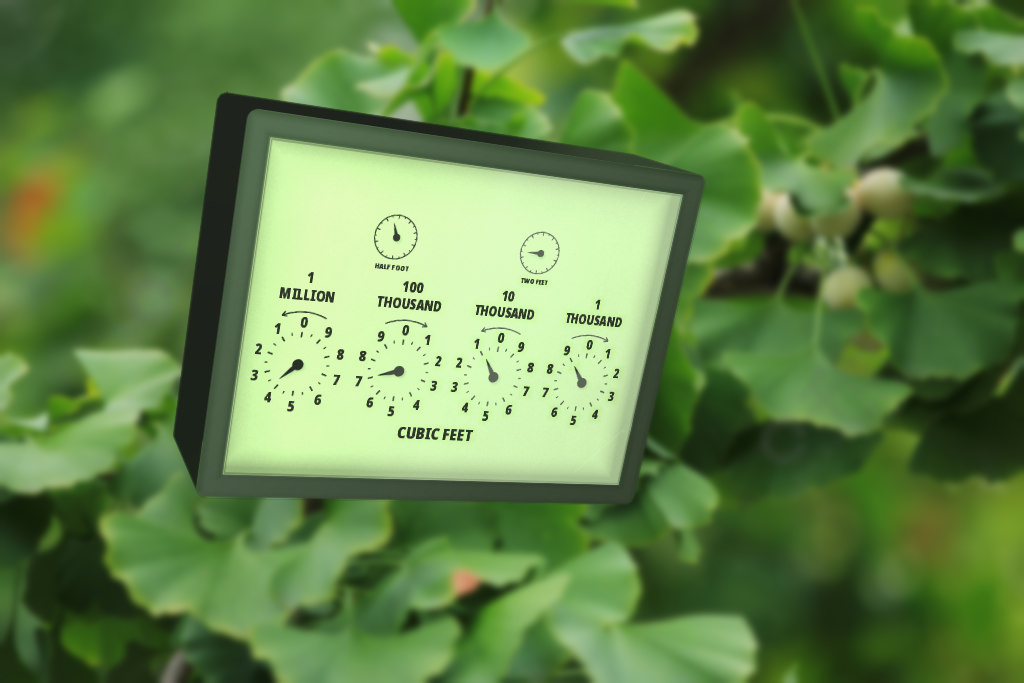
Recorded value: 370900 ft³
